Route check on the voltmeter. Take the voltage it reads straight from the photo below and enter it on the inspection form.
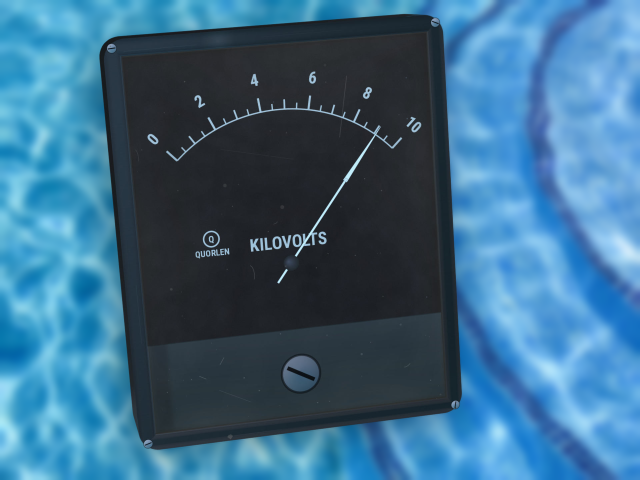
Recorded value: 9 kV
